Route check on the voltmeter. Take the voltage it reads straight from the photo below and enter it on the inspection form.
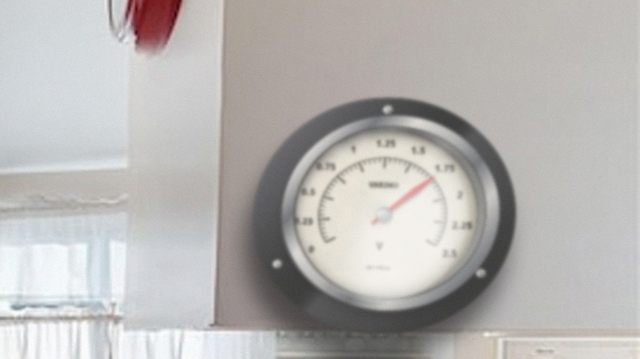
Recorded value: 1.75 V
